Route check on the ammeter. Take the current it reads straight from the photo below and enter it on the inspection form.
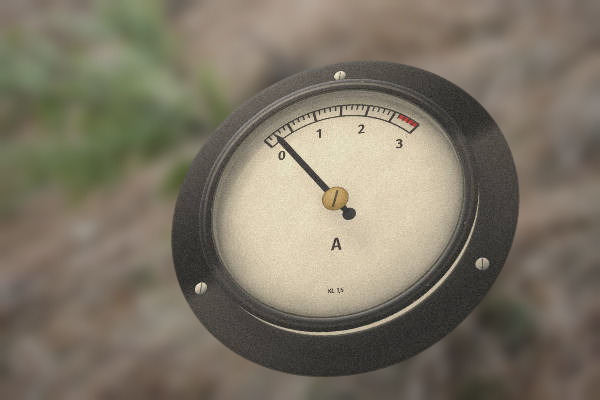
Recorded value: 0.2 A
